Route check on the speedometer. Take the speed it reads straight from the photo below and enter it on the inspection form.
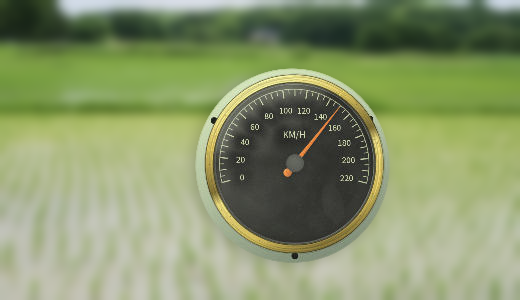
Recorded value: 150 km/h
